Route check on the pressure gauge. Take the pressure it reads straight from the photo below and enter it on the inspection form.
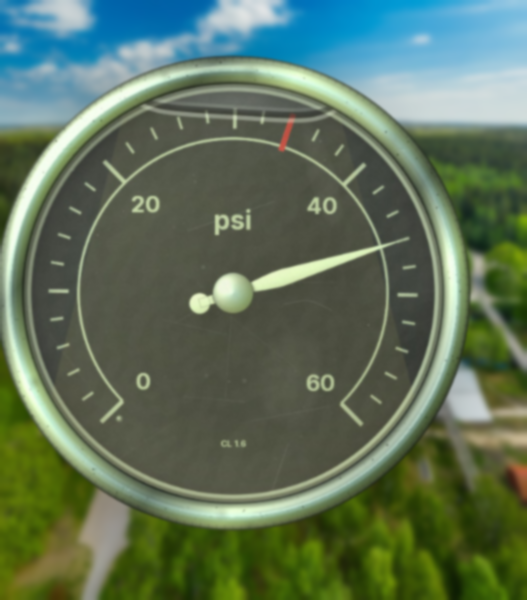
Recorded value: 46 psi
